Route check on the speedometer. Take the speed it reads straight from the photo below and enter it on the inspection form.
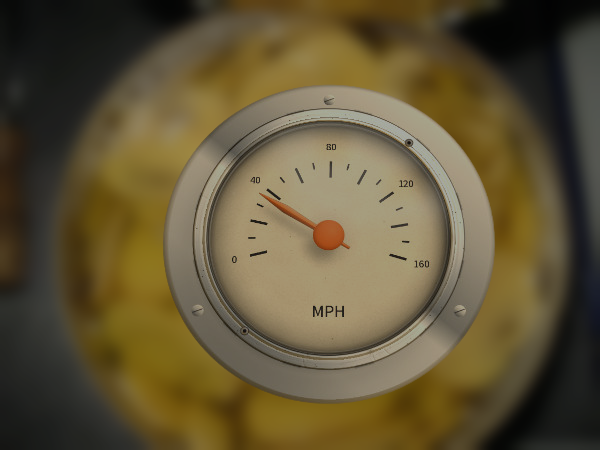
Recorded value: 35 mph
